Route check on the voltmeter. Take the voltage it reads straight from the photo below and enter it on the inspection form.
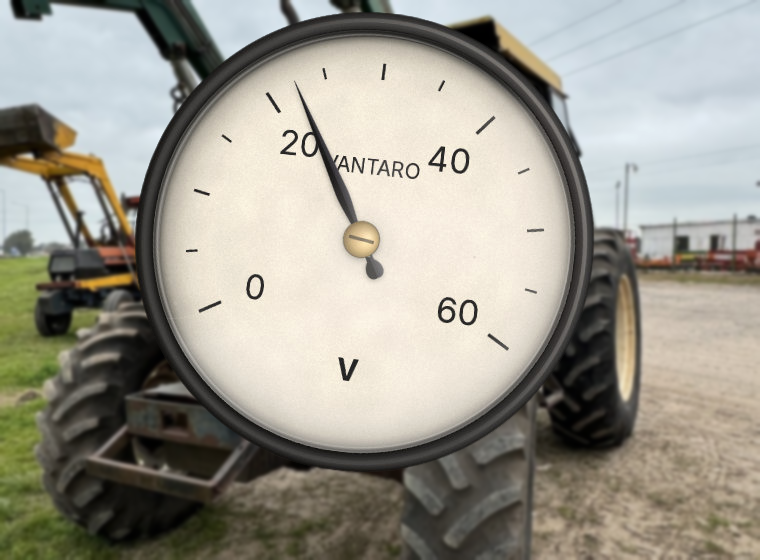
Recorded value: 22.5 V
